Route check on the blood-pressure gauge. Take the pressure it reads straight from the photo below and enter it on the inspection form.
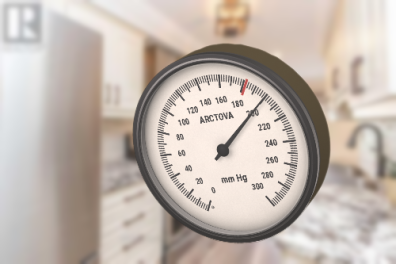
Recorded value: 200 mmHg
